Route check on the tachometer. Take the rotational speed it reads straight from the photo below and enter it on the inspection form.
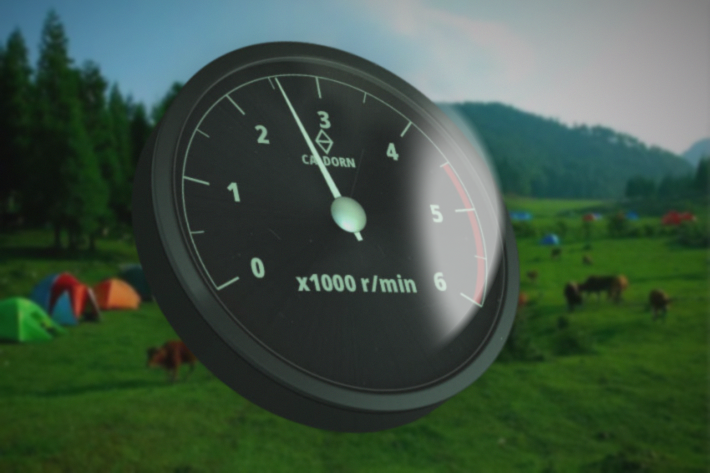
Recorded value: 2500 rpm
